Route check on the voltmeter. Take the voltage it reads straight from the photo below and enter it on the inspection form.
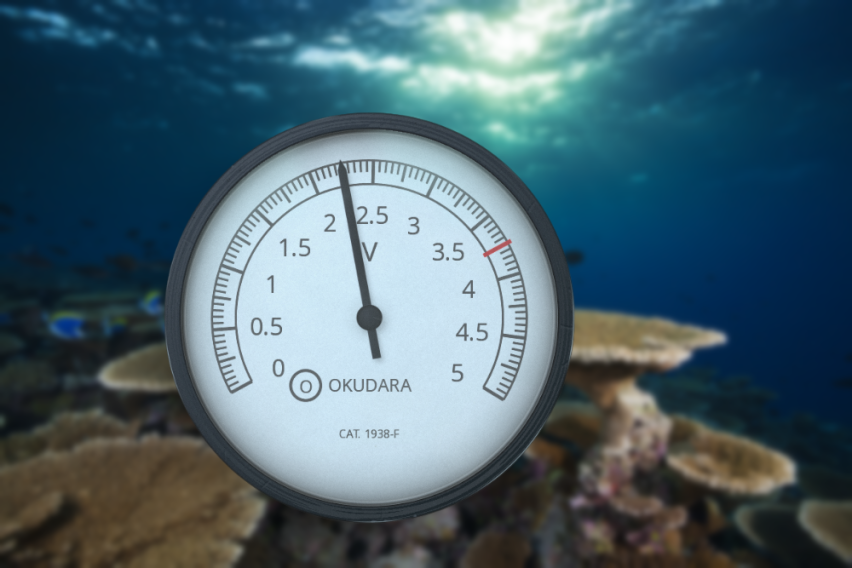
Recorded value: 2.25 V
